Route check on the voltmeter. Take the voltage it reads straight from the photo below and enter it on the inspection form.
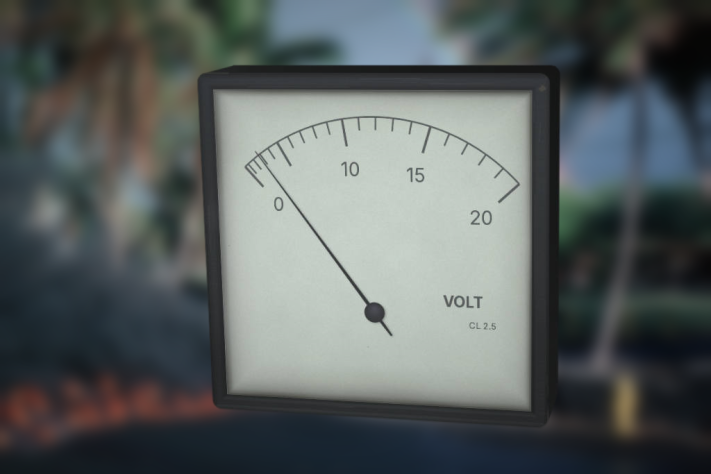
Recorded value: 3 V
